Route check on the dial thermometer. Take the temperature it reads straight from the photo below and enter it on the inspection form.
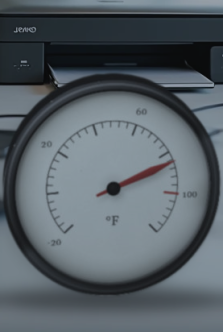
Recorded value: 84 °F
